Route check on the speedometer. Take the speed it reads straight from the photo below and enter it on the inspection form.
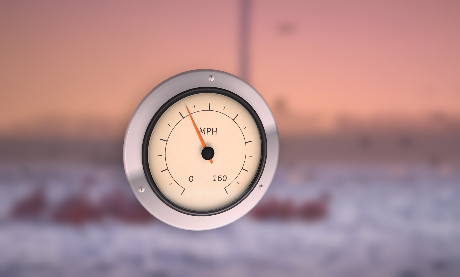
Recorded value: 65 mph
